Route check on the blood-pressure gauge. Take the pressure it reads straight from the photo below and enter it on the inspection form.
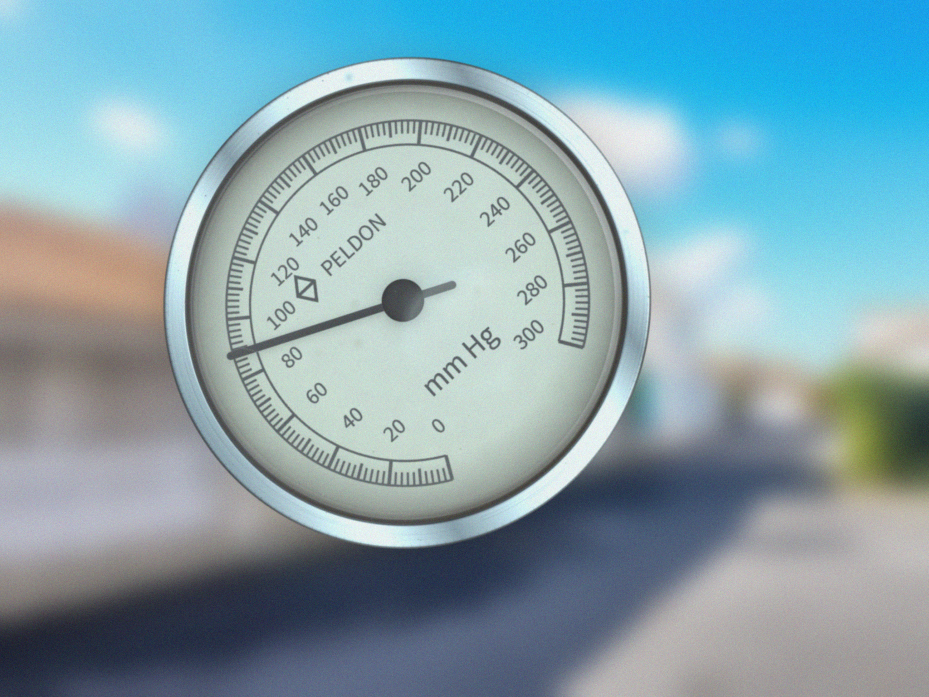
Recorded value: 88 mmHg
